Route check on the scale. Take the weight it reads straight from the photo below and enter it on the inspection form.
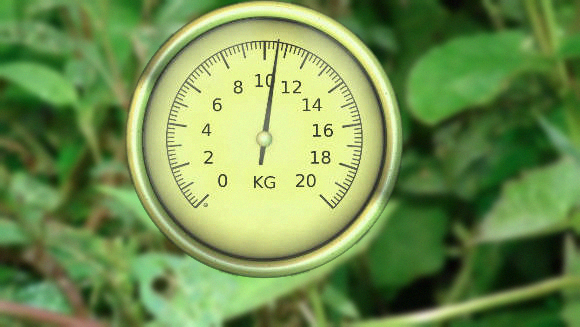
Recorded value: 10.6 kg
